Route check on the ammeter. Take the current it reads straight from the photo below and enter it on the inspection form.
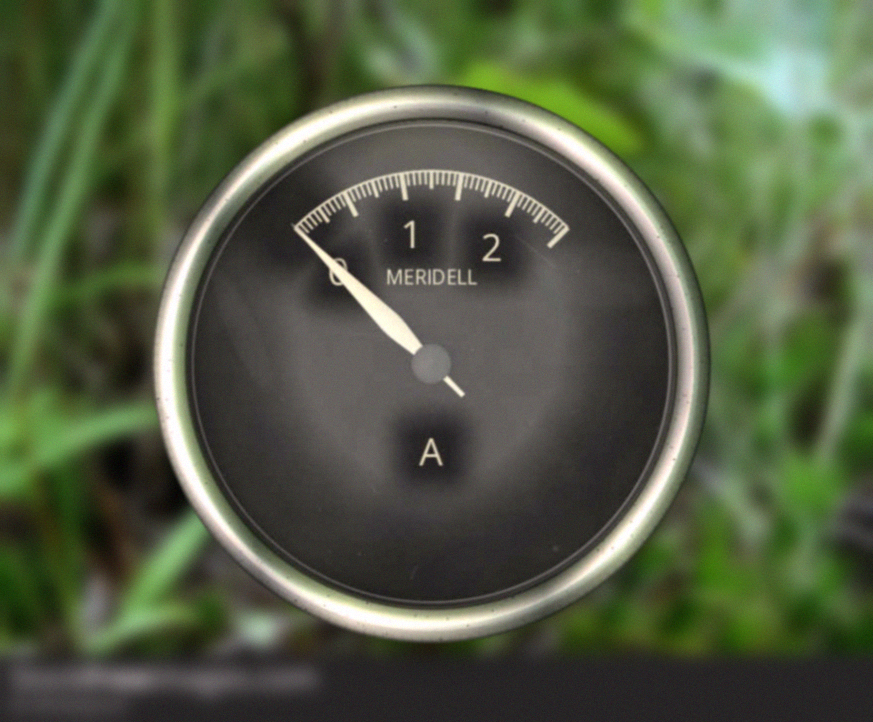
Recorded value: 0 A
